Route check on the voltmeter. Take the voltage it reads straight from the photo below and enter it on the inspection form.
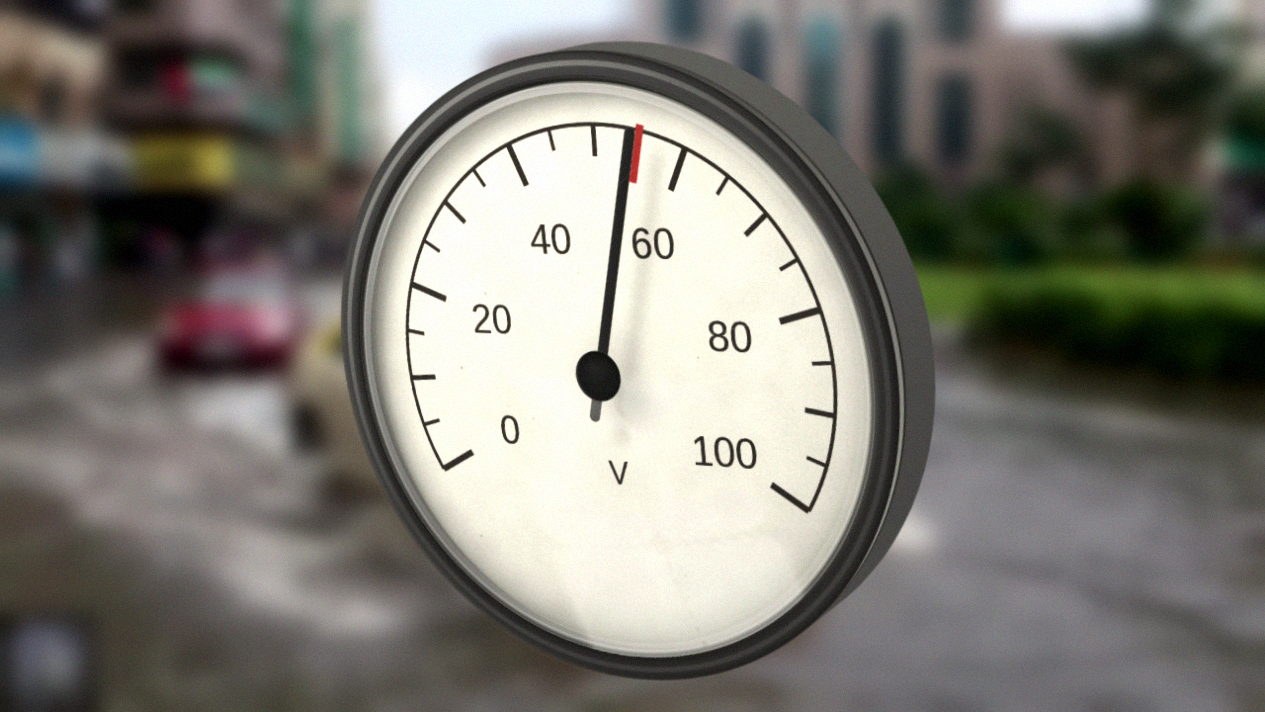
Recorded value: 55 V
